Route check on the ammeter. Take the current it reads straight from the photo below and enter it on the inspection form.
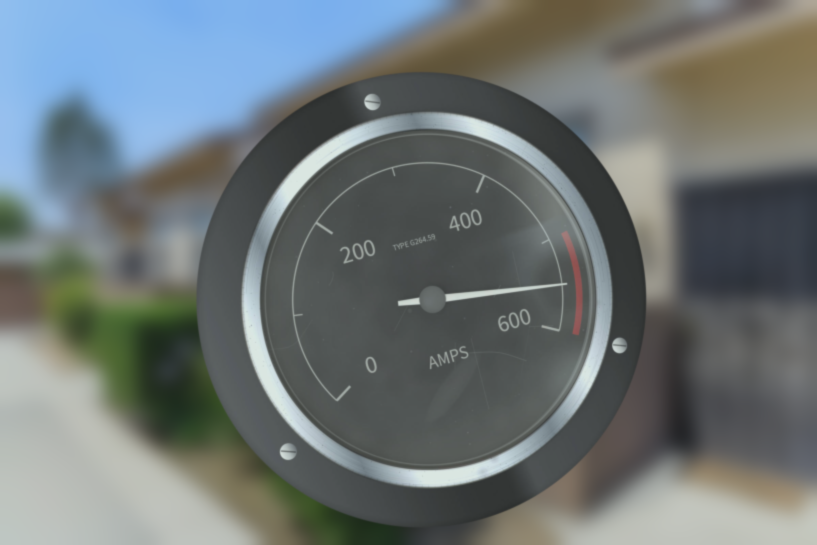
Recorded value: 550 A
